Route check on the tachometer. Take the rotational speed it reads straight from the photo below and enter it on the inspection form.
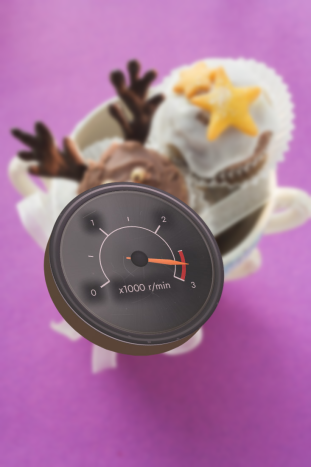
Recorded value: 2750 rpm
